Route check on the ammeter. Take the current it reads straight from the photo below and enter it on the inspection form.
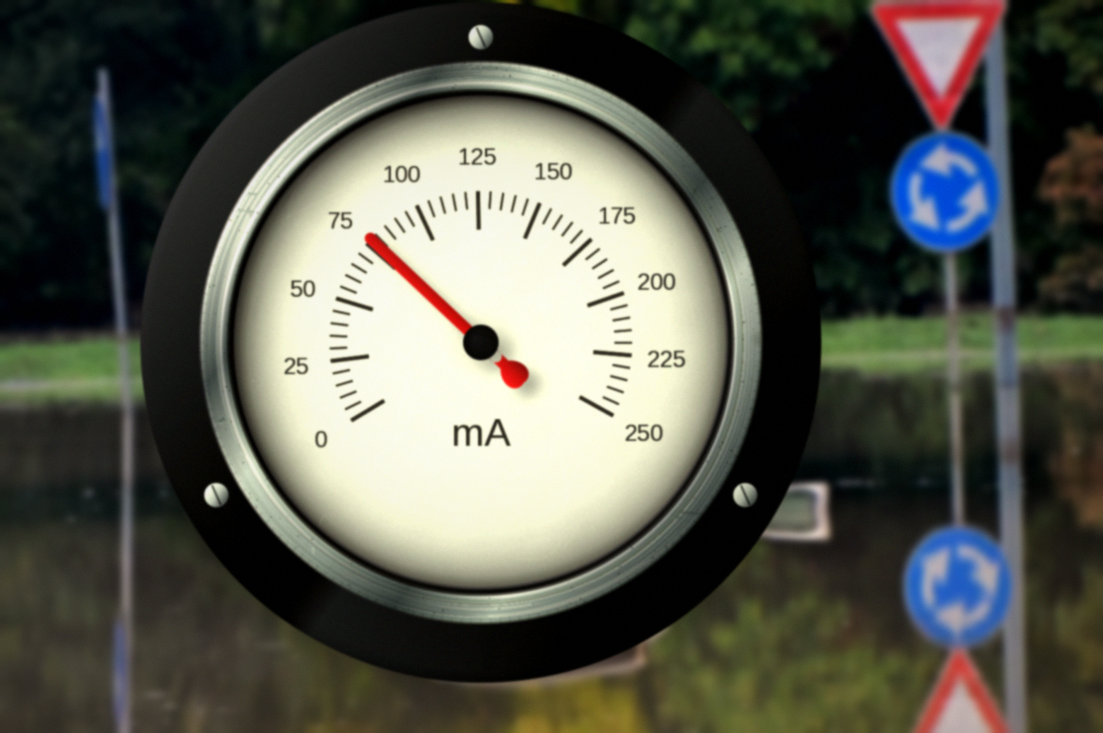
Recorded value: 77.5 mA
